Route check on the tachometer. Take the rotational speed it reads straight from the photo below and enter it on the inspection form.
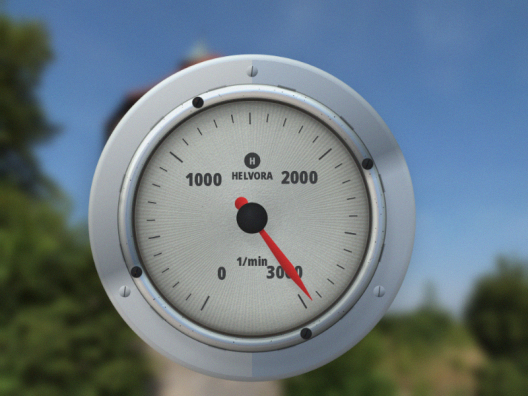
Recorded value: 2950 rpm
